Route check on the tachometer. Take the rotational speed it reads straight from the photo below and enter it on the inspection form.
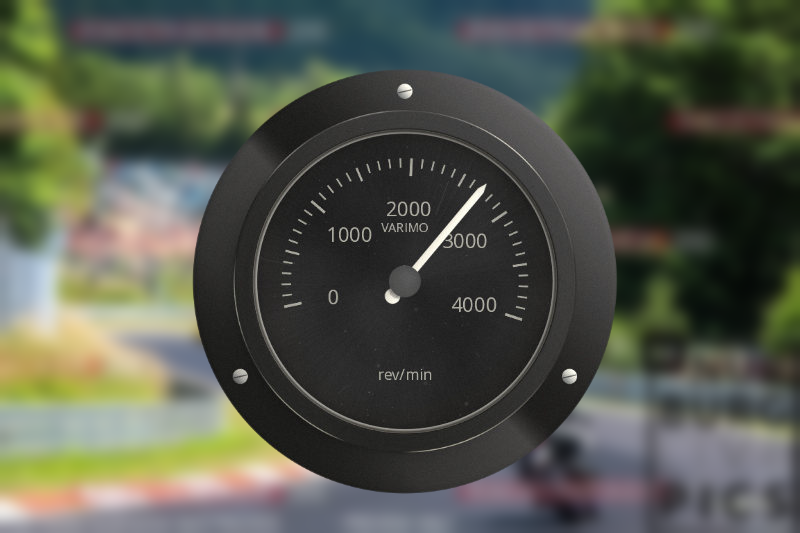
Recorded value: 2700 rpm
